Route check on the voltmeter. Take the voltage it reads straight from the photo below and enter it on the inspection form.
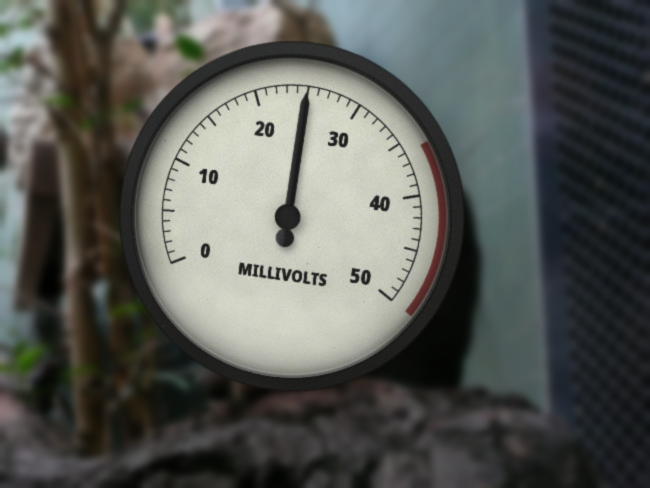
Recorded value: 25 mV
